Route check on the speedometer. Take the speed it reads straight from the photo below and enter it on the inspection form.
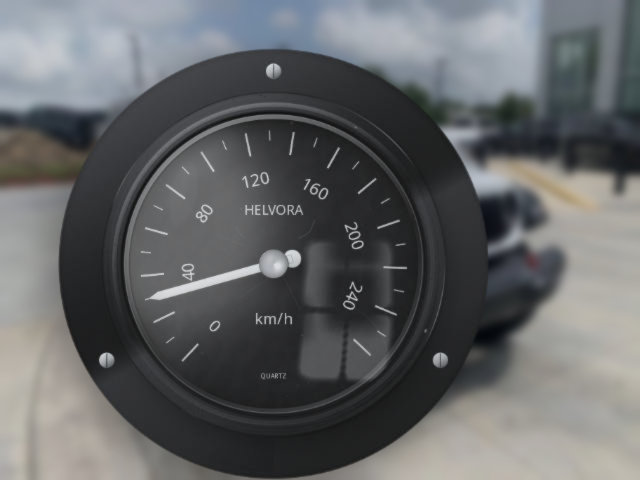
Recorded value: 30 km/h
